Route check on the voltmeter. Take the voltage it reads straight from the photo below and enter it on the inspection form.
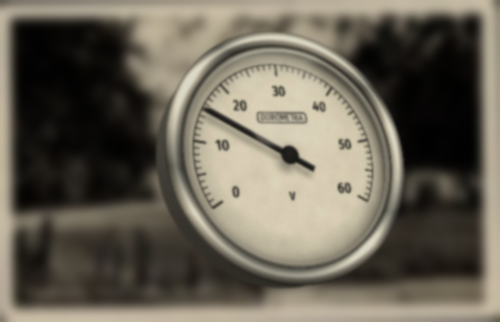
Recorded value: 15 V
